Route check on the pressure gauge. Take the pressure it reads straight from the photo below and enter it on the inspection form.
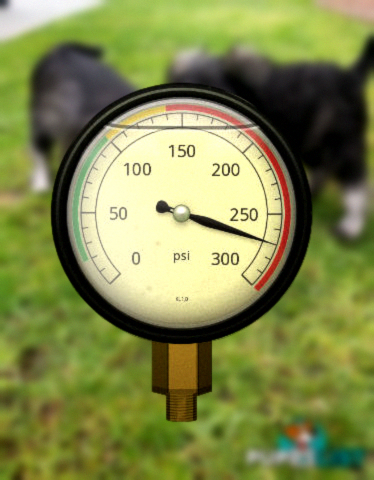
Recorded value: 270 psi
